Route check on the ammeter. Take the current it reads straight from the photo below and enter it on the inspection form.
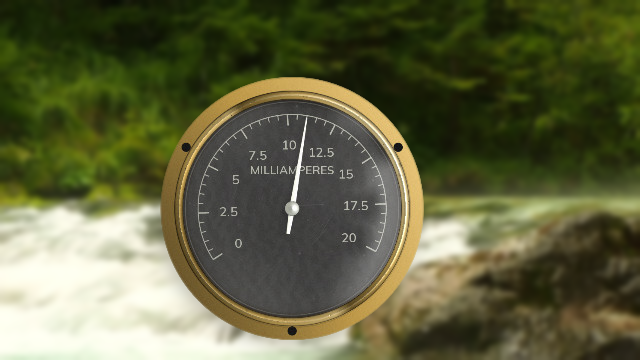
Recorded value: 11 mA
